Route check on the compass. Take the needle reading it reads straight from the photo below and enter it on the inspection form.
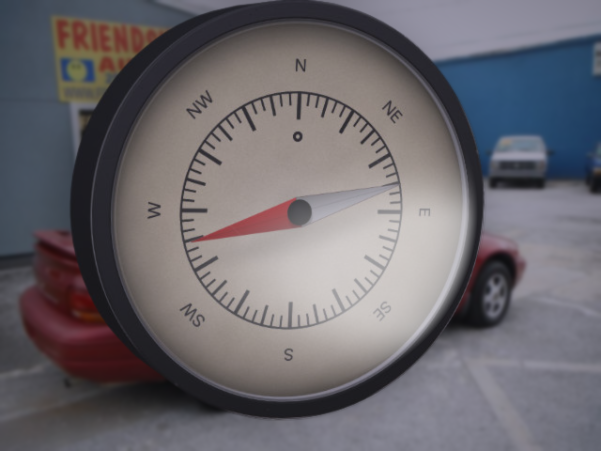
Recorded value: 255 °
